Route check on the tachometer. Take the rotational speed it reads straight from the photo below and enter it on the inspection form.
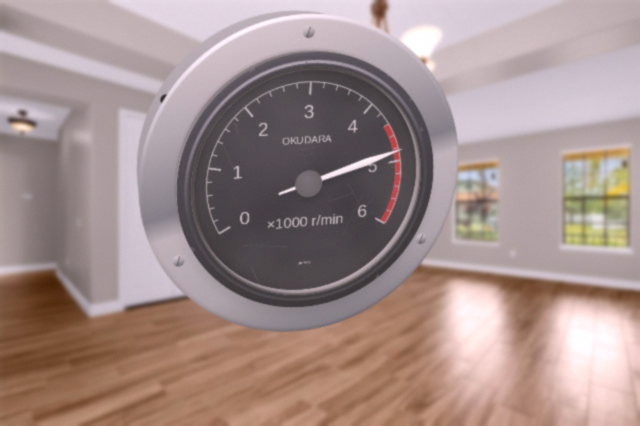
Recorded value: 4800 rpm
